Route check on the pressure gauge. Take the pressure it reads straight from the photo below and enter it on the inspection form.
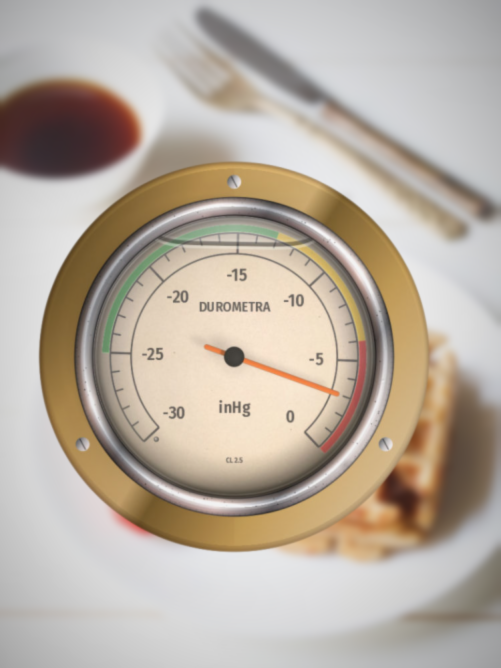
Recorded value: -3 inHg
